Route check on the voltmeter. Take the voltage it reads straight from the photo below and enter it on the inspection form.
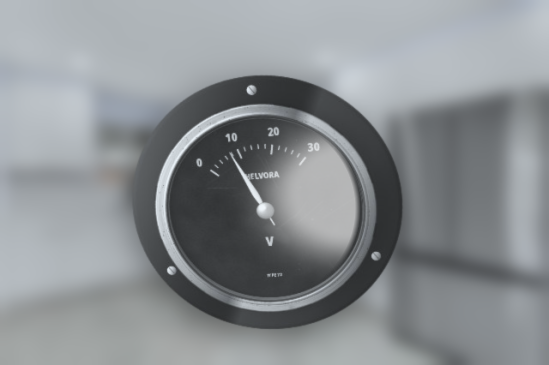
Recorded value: 8 V
